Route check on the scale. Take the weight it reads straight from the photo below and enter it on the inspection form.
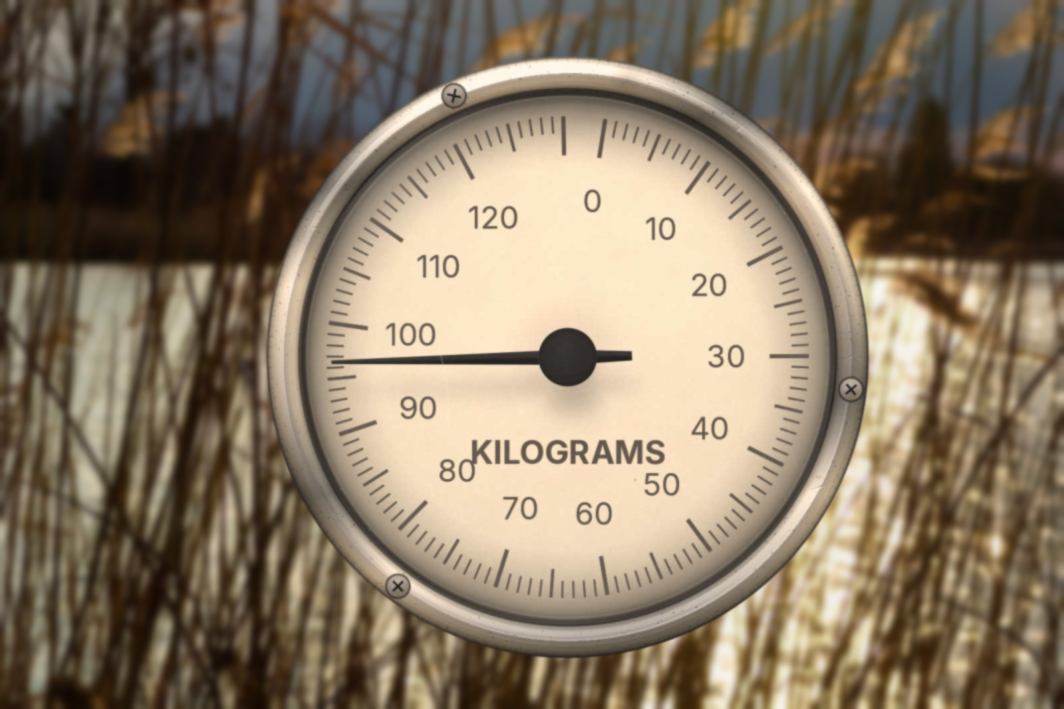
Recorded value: 96.5 kg
